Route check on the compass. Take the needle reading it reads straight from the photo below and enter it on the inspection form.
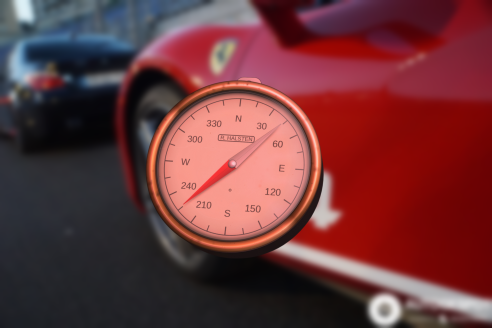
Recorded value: 225 °
